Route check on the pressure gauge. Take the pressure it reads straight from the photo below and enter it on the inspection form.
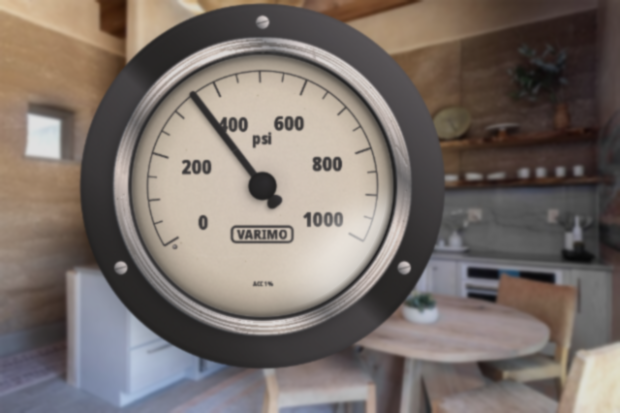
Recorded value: 350 psi
